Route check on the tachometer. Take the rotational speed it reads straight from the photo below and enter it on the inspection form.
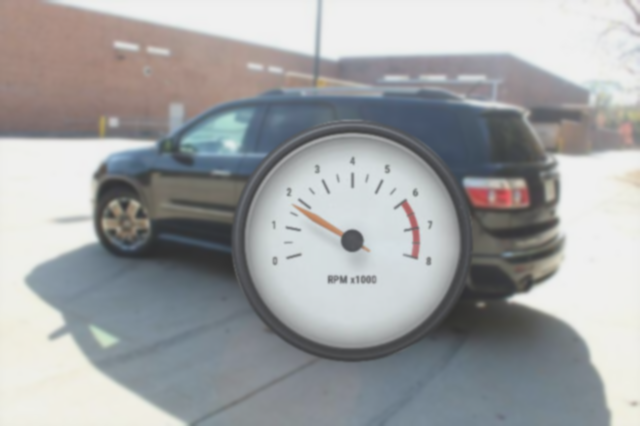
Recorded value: 1750 rpm
